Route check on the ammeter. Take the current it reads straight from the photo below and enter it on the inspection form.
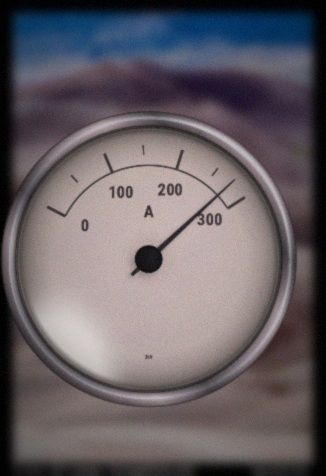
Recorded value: 275 A
